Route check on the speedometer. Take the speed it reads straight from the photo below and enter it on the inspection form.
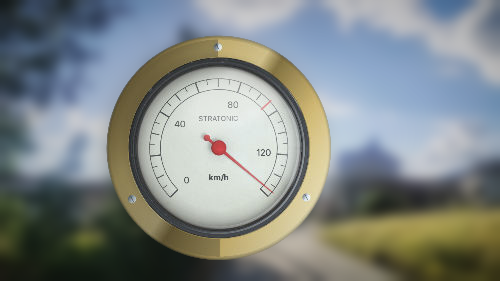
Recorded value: 137.5 km/h
